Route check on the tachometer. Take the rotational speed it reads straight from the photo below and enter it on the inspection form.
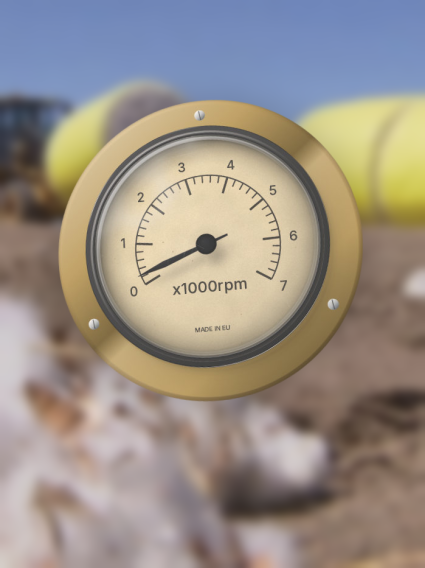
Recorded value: 200 rpm
